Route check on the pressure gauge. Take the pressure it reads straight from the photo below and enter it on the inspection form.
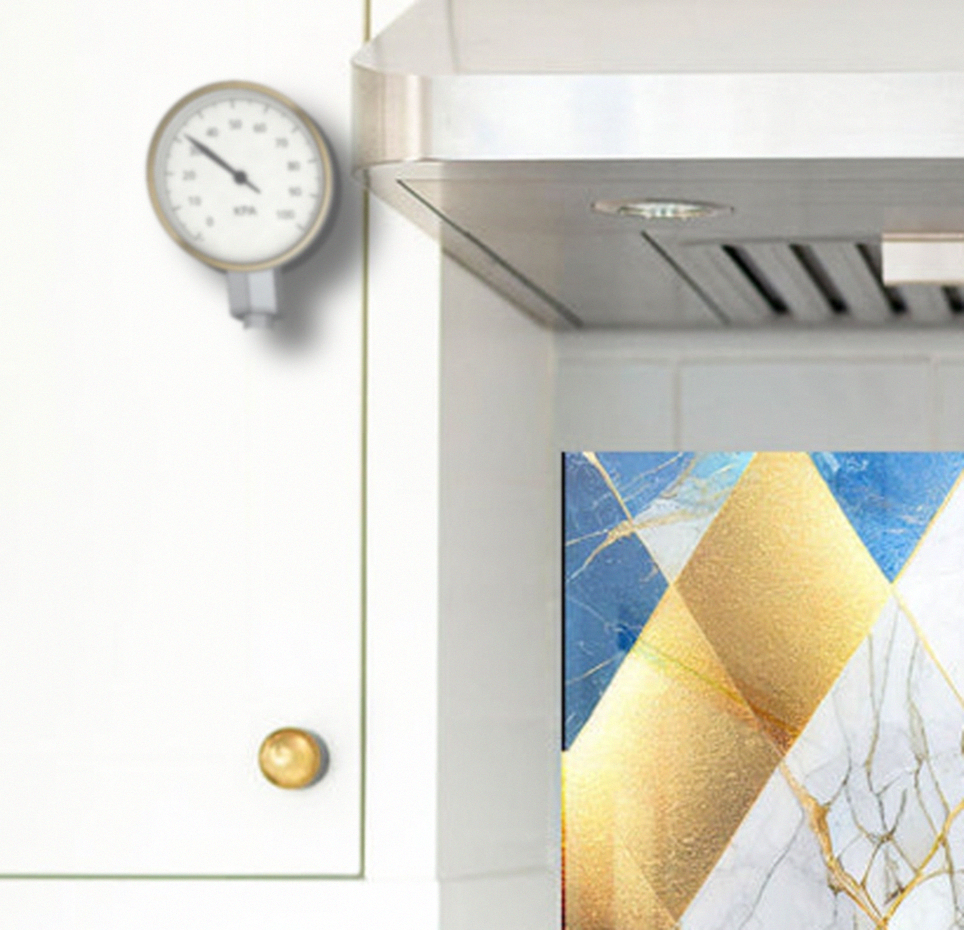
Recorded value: 32.5 kPa
